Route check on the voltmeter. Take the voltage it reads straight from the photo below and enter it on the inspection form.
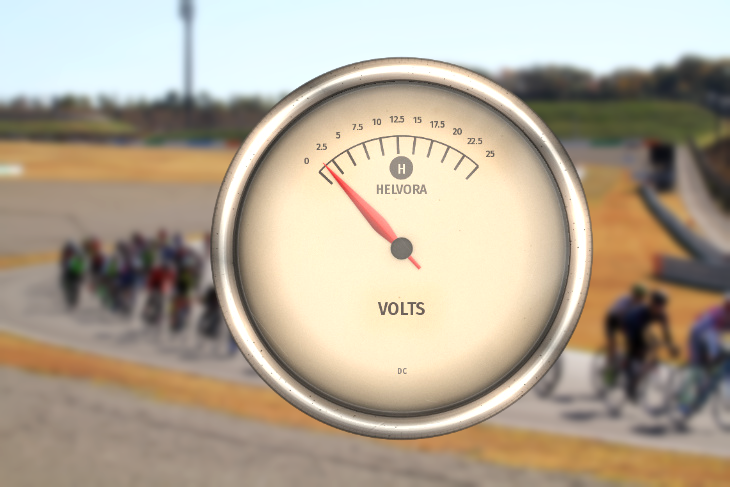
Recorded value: 1.25 V
